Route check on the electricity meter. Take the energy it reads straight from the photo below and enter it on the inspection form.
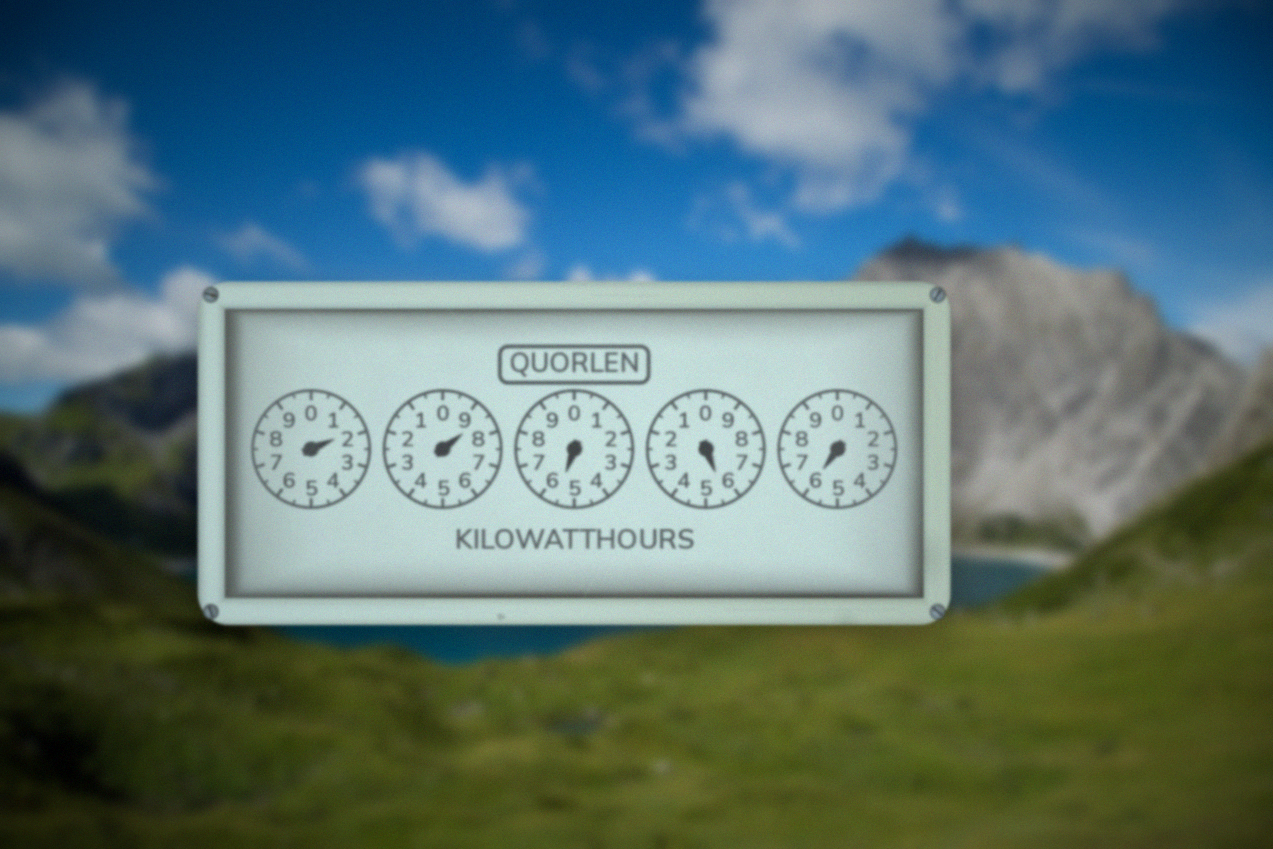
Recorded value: 18556 kWh
